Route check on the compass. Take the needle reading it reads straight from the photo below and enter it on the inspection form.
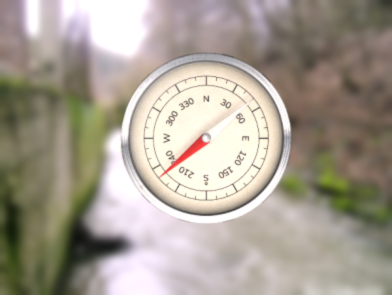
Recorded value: 230 °
